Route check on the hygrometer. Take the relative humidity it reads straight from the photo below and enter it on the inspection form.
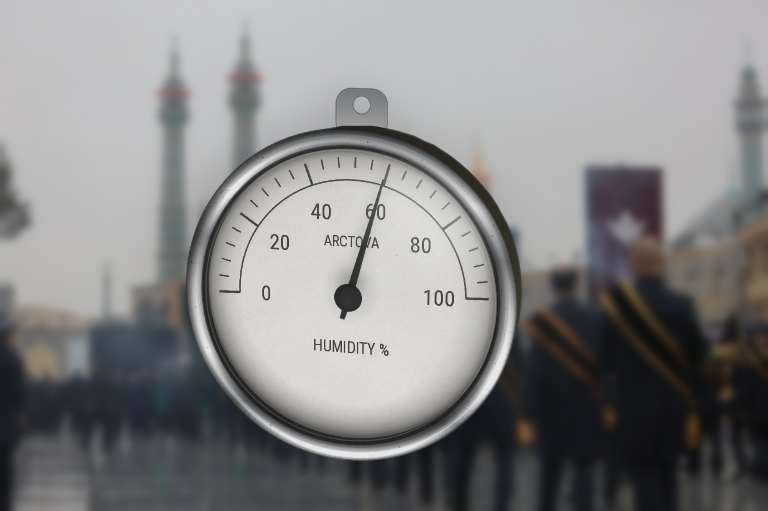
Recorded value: 60 %
